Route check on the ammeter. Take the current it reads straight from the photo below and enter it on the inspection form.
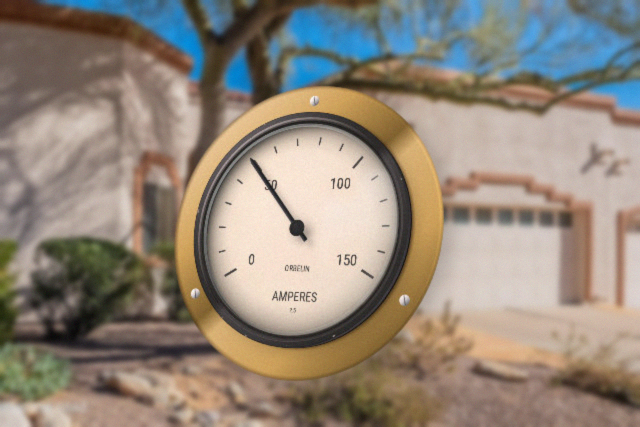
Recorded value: 50 A
